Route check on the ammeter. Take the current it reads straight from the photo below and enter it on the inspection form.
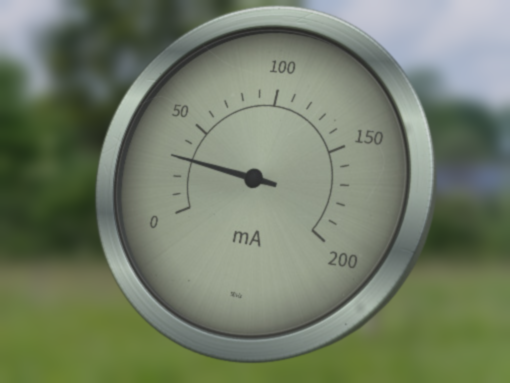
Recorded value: 30 mA
